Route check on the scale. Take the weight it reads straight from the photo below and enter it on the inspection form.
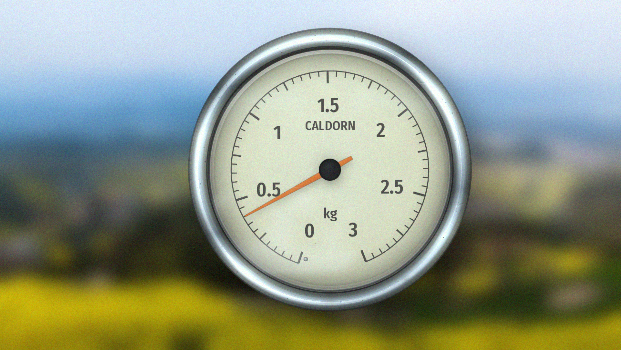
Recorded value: 0.4 kg
